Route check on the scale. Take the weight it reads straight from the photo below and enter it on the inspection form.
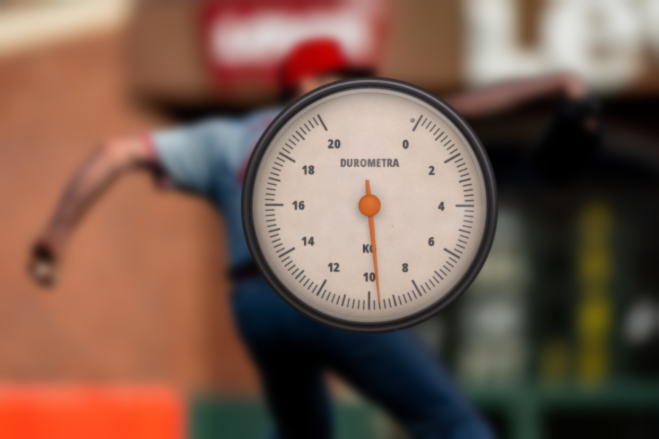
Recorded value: 9.6 kg
